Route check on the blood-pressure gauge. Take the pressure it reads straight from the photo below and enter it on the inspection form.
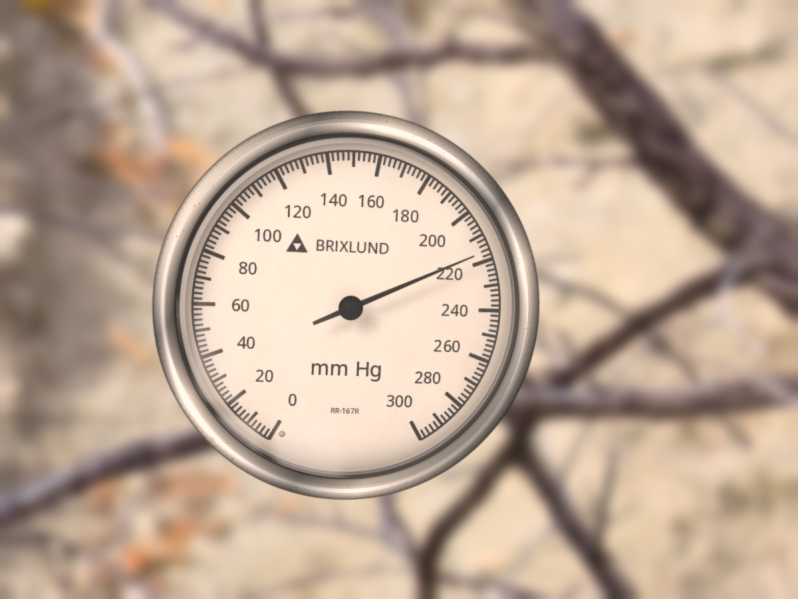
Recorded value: 216 mmHg
